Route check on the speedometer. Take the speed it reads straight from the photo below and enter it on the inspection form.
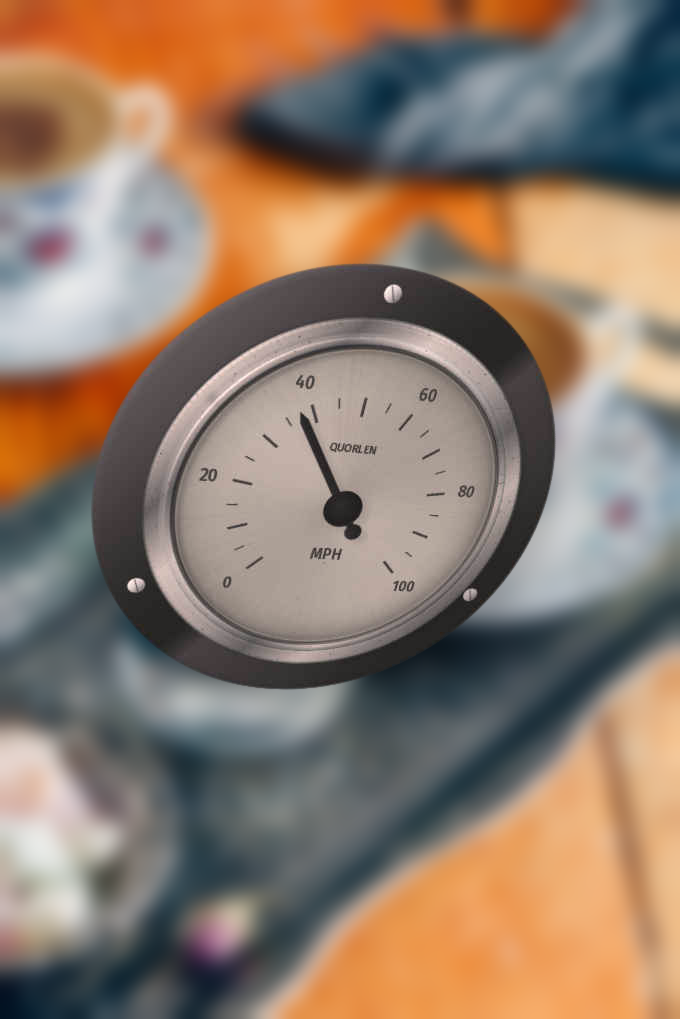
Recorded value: 37.5 mph
